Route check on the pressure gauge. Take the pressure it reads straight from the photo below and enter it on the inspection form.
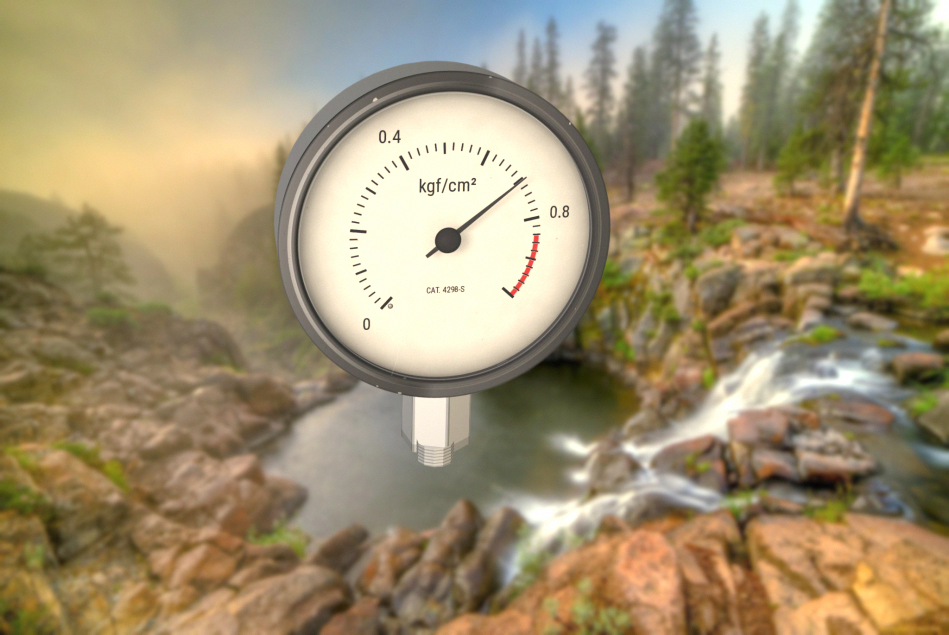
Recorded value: 0.7 kg/cm²
